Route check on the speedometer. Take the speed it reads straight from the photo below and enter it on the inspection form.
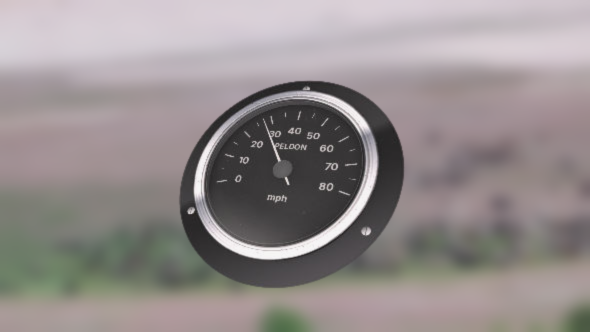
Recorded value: 27.5 mph
